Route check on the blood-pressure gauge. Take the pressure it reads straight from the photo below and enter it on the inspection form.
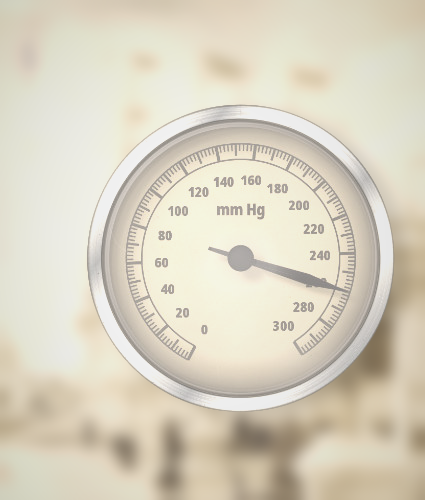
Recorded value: 260 mmHg
